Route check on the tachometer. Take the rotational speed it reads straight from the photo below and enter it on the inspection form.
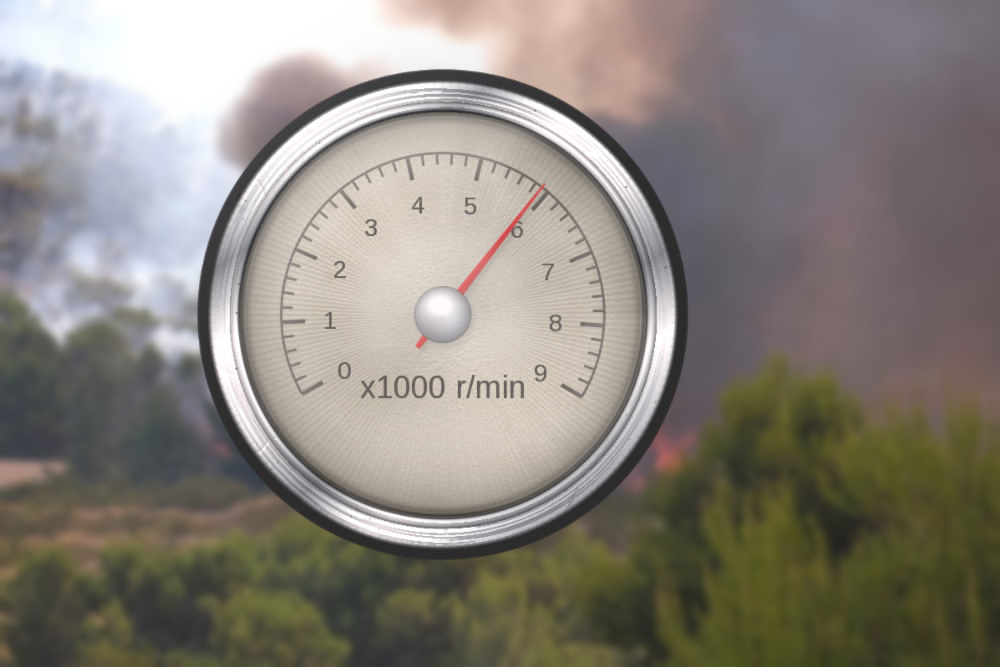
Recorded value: 5900 rpm
